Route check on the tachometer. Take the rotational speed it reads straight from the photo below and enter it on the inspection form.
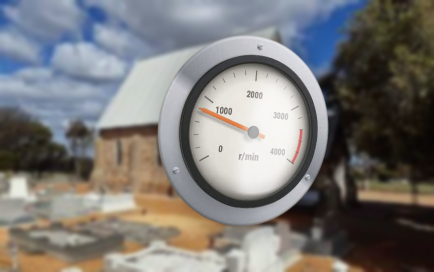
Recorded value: 800 rpm
